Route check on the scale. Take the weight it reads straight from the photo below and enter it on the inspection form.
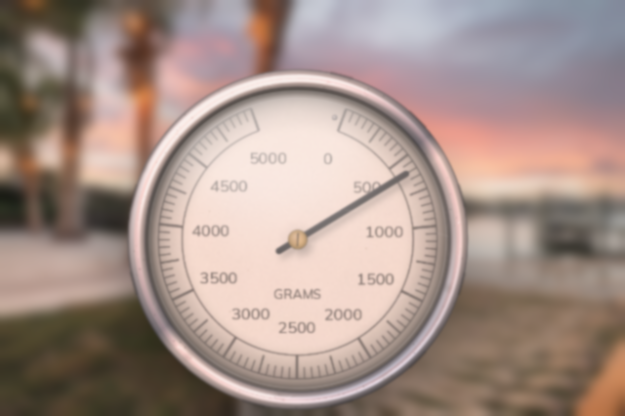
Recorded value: 600 g
